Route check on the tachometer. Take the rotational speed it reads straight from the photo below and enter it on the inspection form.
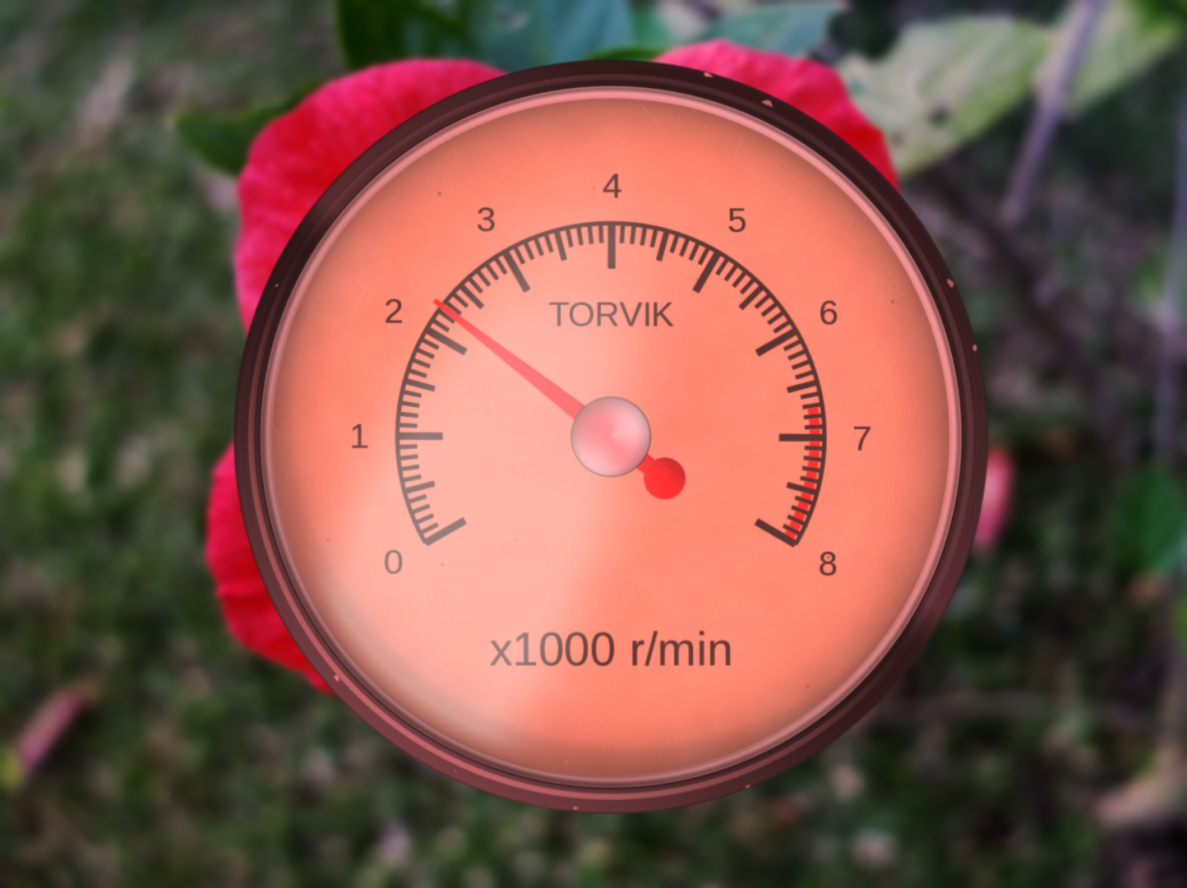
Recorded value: 2250 rpm
